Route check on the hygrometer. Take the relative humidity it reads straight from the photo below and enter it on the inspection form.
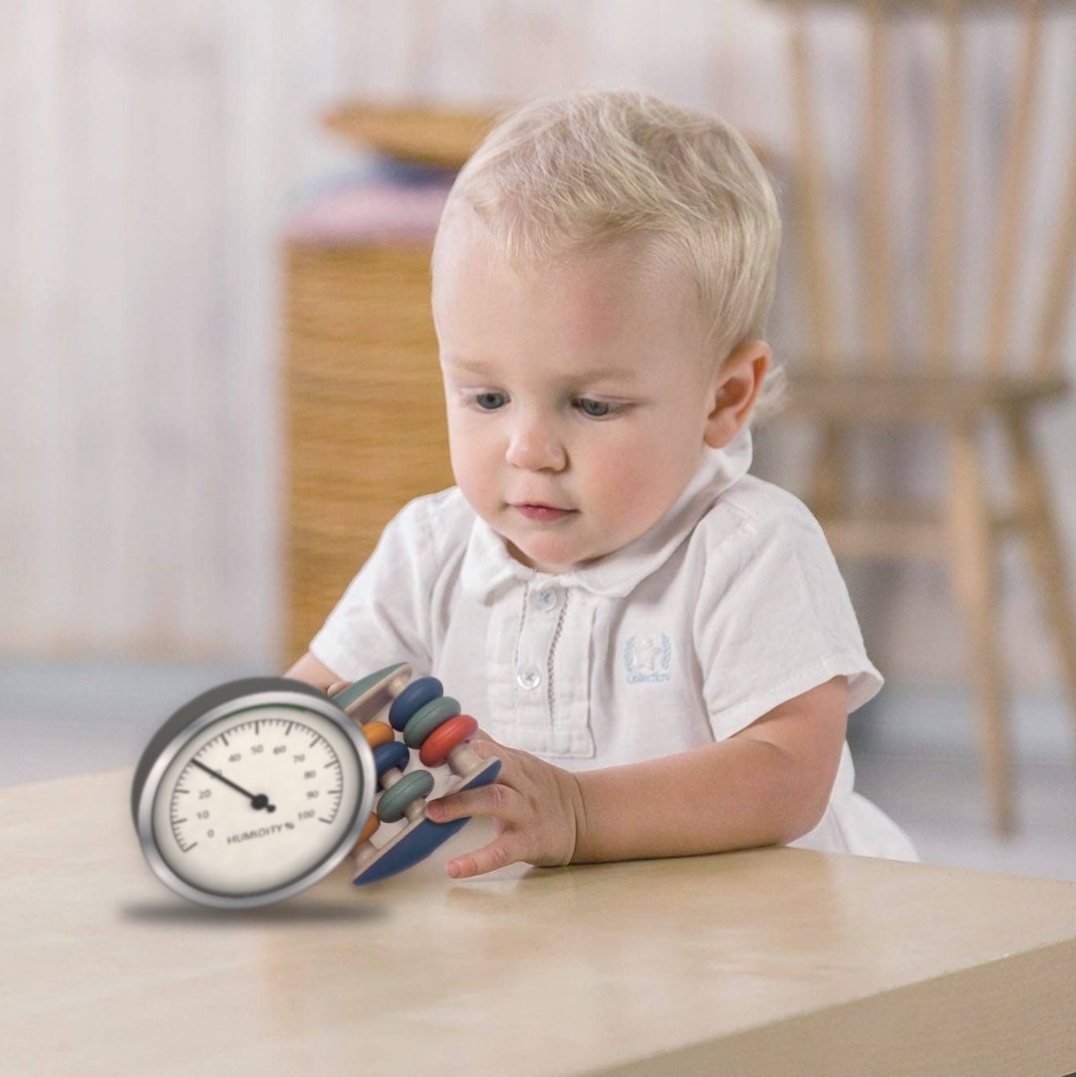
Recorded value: 30 %
